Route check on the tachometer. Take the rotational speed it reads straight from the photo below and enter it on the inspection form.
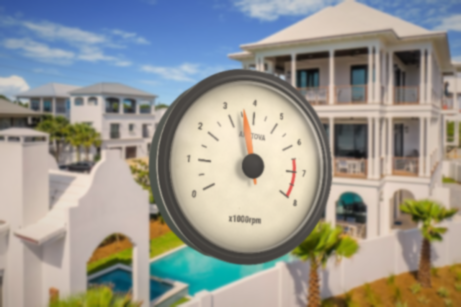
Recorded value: 3500 rpm
